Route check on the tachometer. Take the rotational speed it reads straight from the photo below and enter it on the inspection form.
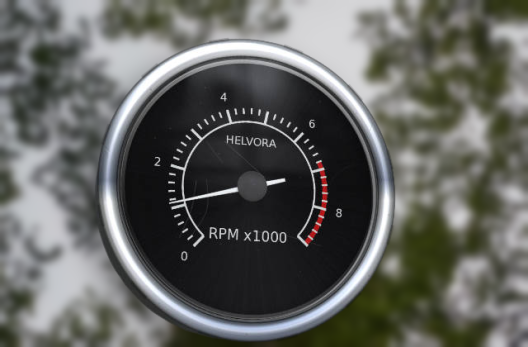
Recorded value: 1100 rpm
